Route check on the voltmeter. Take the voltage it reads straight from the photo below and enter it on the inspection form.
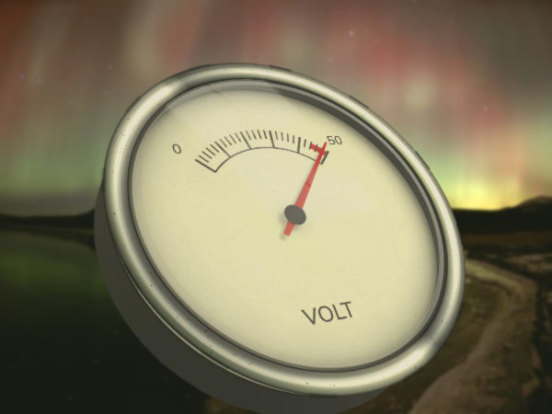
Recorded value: 48 V
